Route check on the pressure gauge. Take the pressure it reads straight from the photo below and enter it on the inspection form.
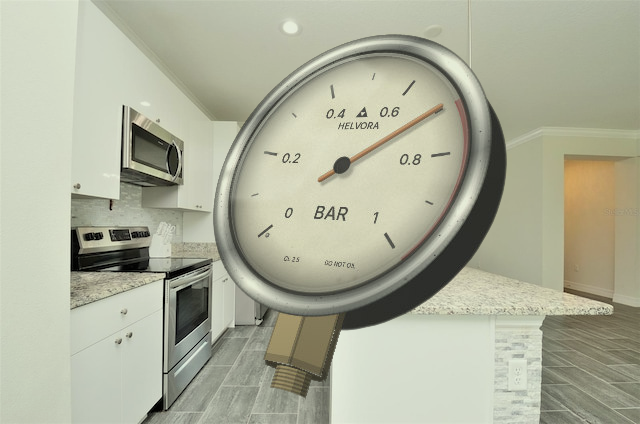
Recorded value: 0.7 bar
